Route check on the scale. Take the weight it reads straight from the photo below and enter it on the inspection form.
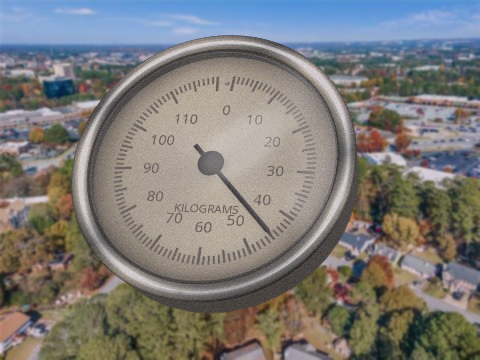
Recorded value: 45 kg
